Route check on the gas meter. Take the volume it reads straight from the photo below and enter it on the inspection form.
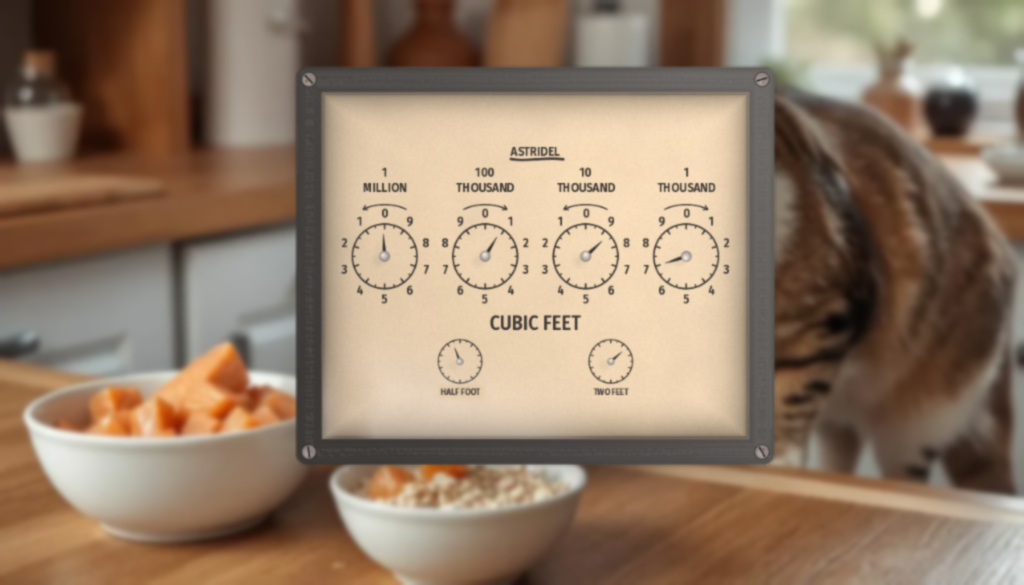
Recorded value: 8700 ft³
